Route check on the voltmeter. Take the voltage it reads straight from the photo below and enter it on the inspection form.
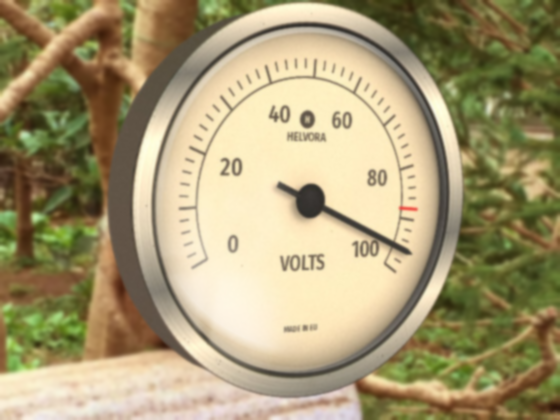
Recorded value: 96 V
